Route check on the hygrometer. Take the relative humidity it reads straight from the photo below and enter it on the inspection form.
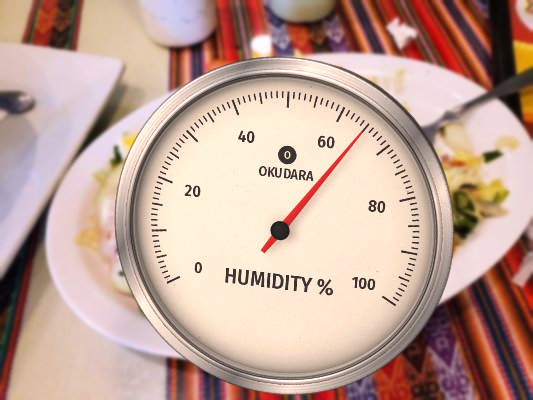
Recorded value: 65 %
